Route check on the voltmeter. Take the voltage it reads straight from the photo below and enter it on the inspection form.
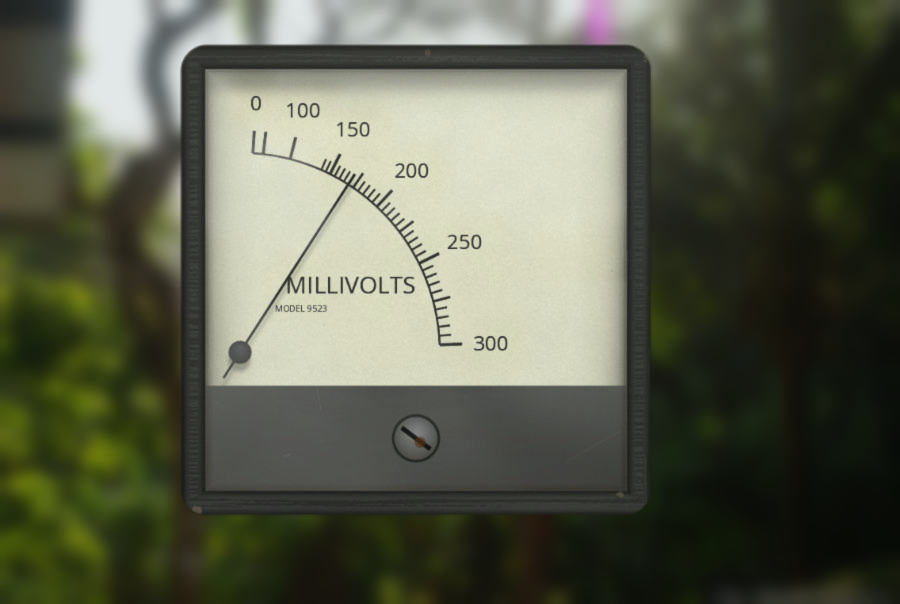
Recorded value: 170 mV
